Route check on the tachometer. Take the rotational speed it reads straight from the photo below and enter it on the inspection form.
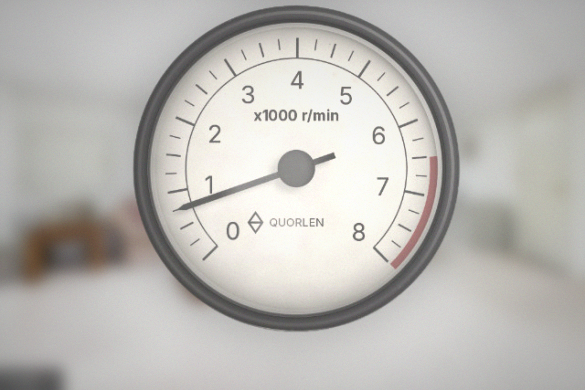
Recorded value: 750 rpm
